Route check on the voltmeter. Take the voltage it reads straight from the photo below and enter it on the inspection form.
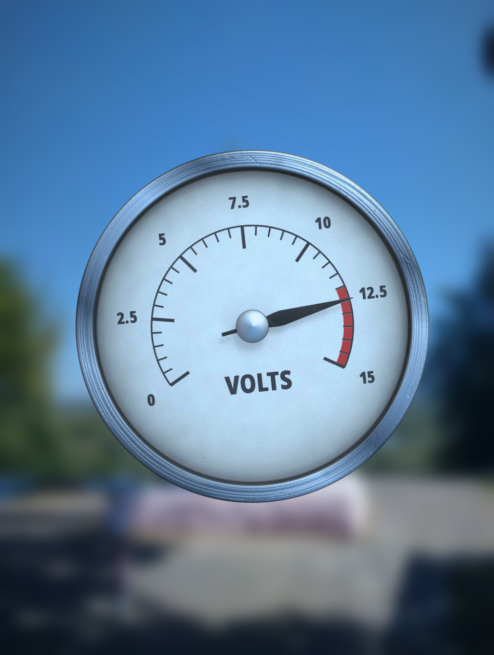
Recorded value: 12.5 V
